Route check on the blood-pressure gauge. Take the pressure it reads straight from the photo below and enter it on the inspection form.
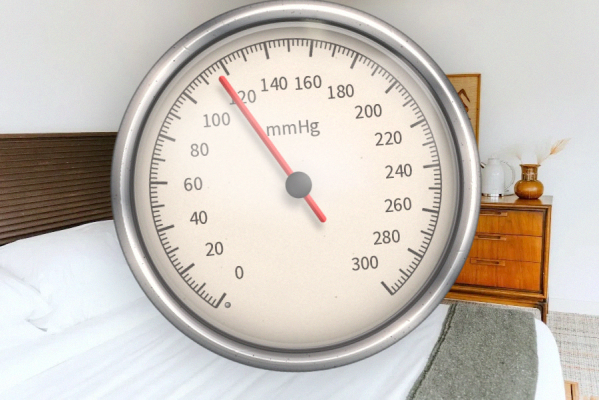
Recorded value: 116 mmHg
